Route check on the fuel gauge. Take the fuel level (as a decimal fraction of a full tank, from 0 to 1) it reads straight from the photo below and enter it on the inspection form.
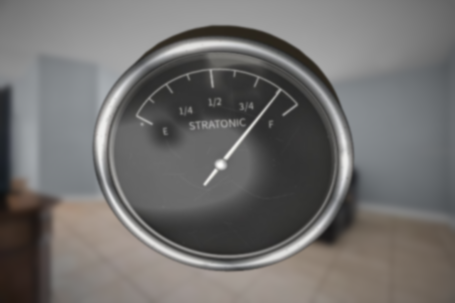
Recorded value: 0.875
